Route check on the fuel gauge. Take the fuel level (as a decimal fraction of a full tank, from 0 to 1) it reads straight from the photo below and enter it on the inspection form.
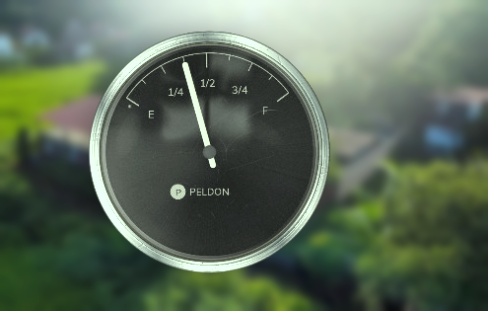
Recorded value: 0.375
